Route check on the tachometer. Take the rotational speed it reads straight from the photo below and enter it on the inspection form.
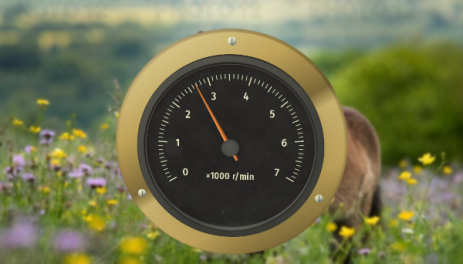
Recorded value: 2700 rpm
